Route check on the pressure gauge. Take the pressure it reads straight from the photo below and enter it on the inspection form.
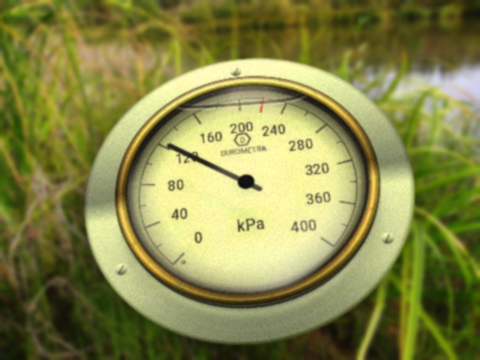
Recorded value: 120 kPa
